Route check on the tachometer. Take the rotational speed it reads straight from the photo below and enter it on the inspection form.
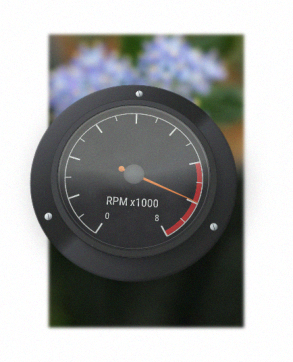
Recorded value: 7000 rpm
